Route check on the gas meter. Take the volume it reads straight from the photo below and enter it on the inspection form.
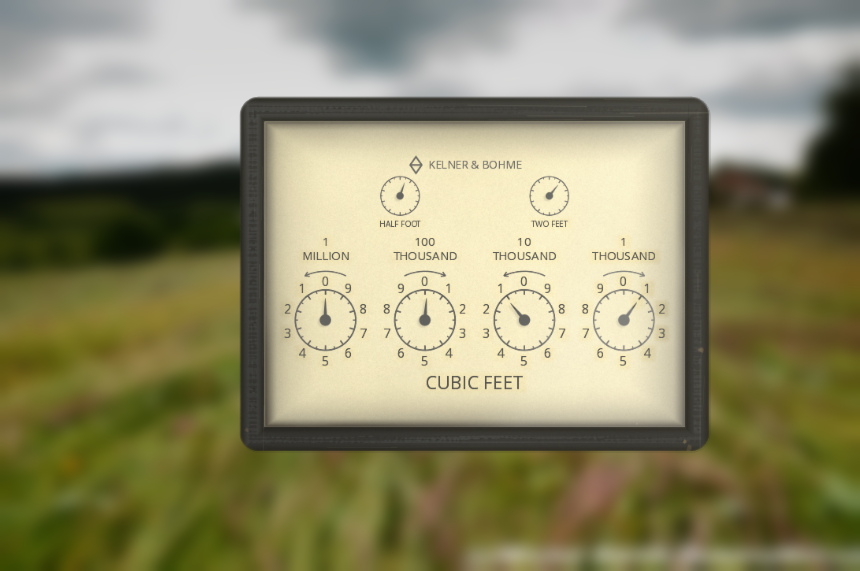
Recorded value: 1100 ft³
